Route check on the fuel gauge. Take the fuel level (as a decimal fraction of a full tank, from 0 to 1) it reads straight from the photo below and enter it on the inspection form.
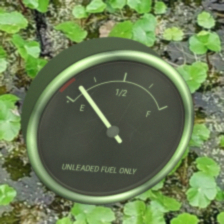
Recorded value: 0.125
